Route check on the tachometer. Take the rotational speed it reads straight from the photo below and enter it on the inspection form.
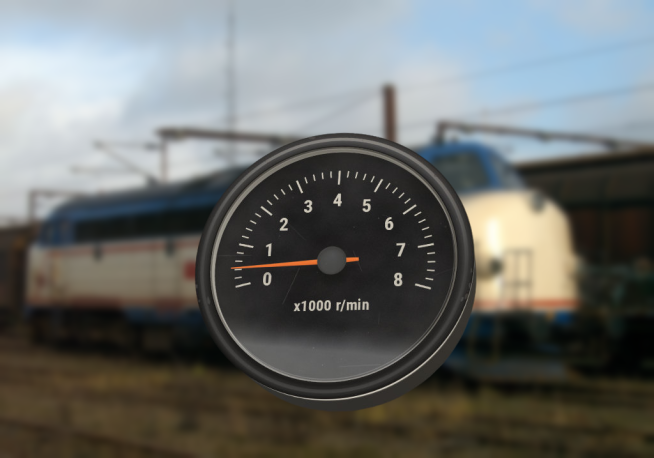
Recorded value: 400 rpm
